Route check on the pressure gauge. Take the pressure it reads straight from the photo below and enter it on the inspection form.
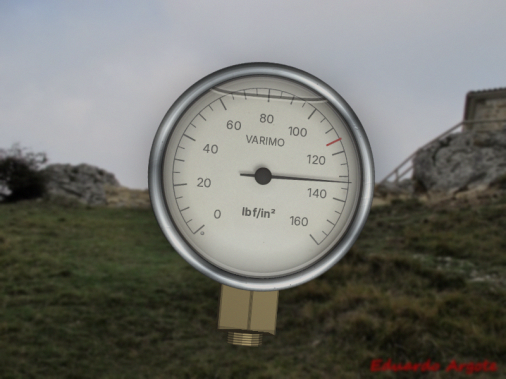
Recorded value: 132.5 psi
